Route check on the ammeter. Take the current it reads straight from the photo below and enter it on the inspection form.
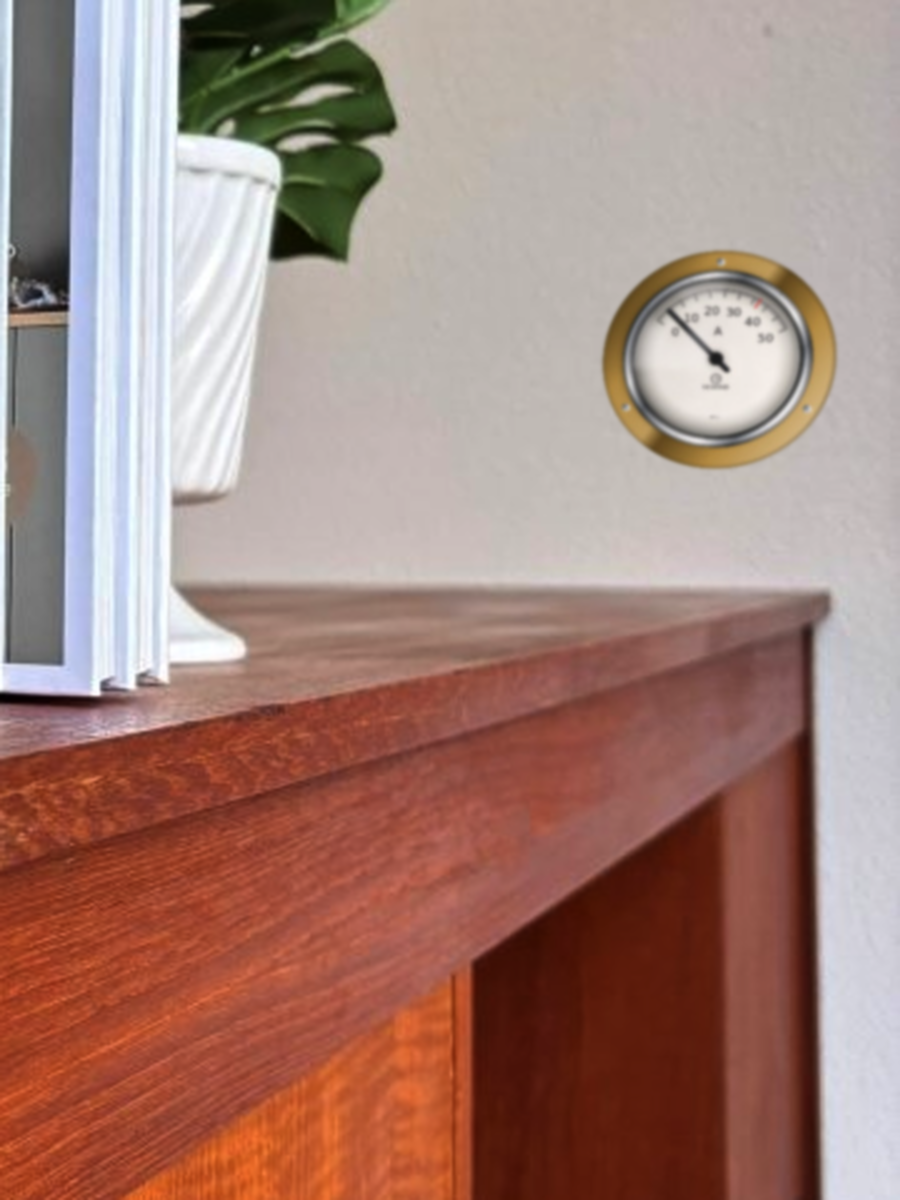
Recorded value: 5 A
